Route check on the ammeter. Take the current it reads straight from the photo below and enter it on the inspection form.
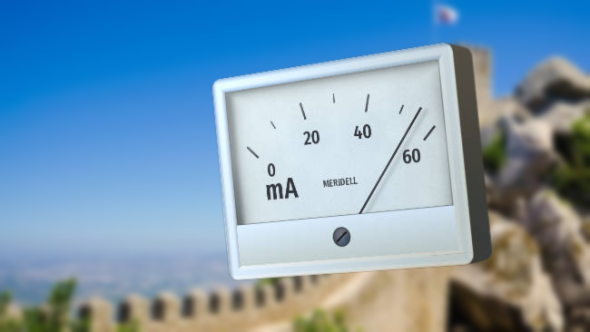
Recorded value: 55 mA
